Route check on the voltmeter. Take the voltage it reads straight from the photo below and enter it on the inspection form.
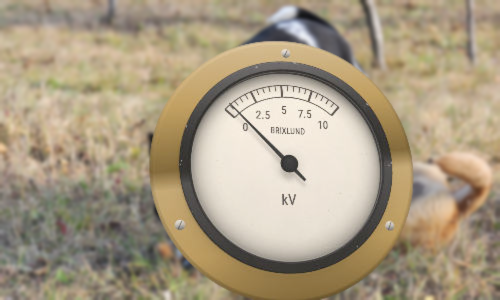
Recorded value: 0.5 kV
